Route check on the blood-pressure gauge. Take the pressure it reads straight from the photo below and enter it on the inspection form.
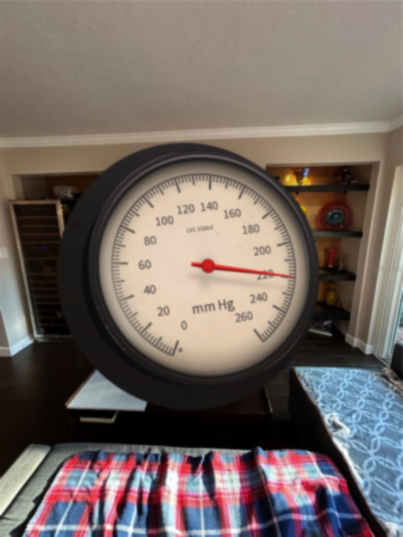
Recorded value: 220 mmHg
